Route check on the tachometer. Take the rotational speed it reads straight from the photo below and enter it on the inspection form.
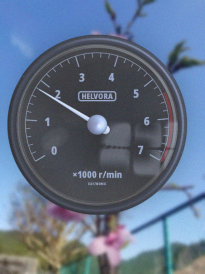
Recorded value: 1800 rpm
